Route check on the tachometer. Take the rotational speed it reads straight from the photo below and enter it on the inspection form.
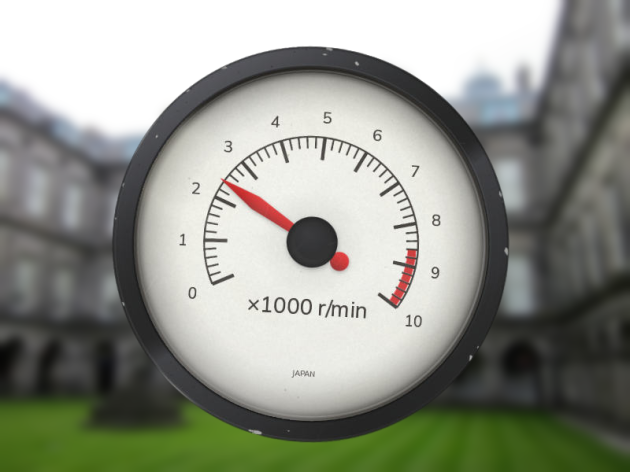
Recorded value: 2400 rpm
